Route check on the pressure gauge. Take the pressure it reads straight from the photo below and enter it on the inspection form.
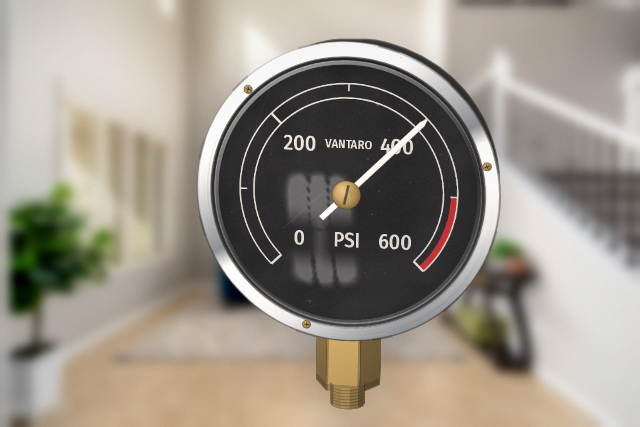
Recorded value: 400 psi
